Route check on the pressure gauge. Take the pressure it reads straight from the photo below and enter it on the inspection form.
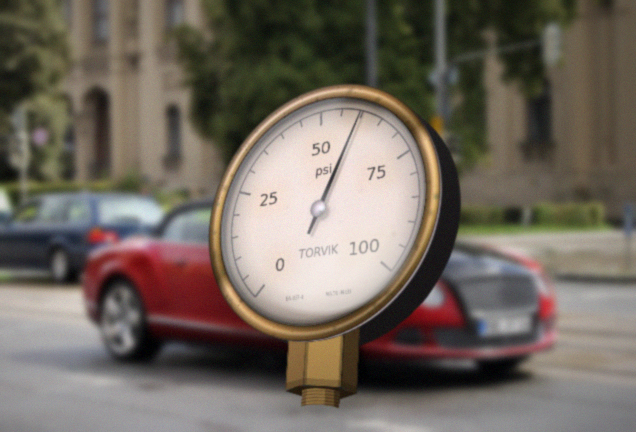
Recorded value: 60 psi
